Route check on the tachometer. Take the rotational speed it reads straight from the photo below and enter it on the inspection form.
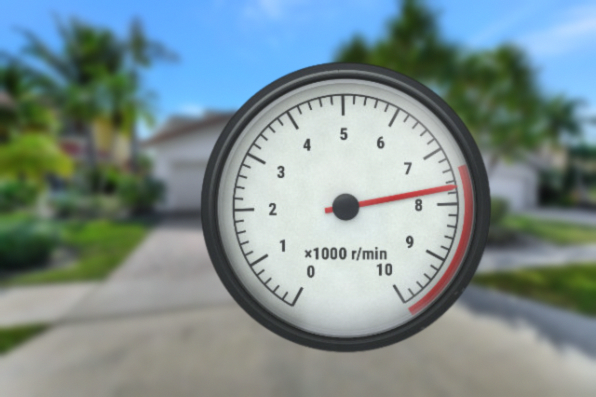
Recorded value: 7700 rpm
